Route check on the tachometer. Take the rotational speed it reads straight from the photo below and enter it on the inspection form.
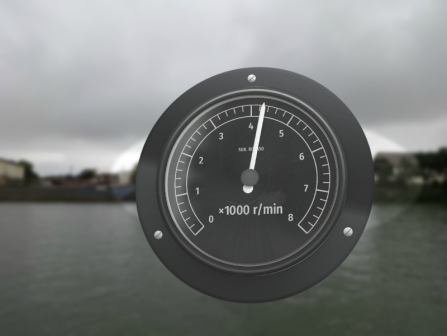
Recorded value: 4300 rpm
